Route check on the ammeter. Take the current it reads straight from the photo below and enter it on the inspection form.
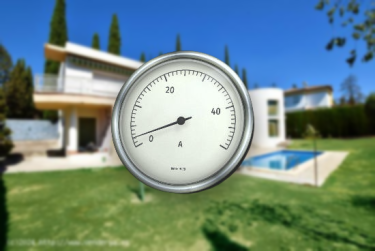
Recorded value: 2 A
